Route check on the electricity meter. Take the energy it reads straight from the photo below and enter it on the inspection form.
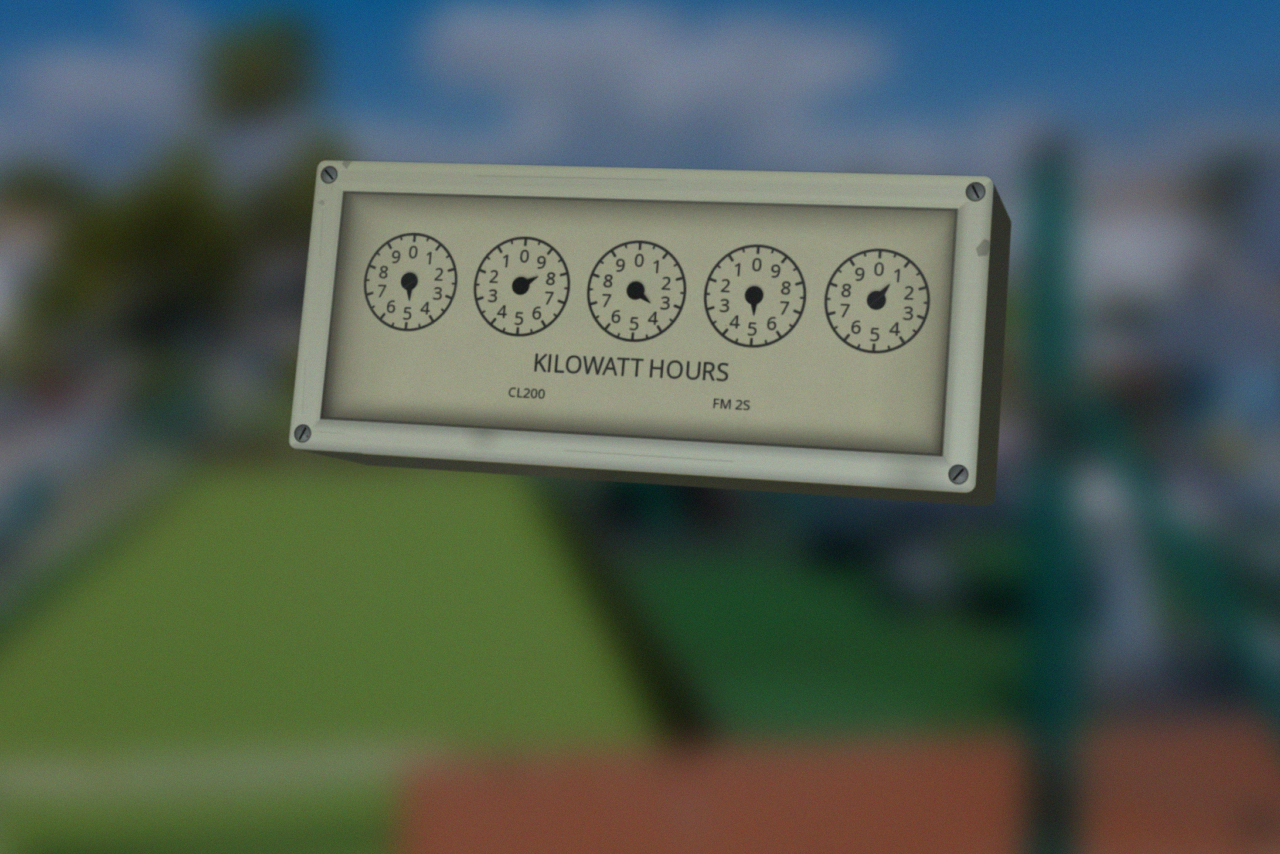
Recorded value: 48351 kWh
